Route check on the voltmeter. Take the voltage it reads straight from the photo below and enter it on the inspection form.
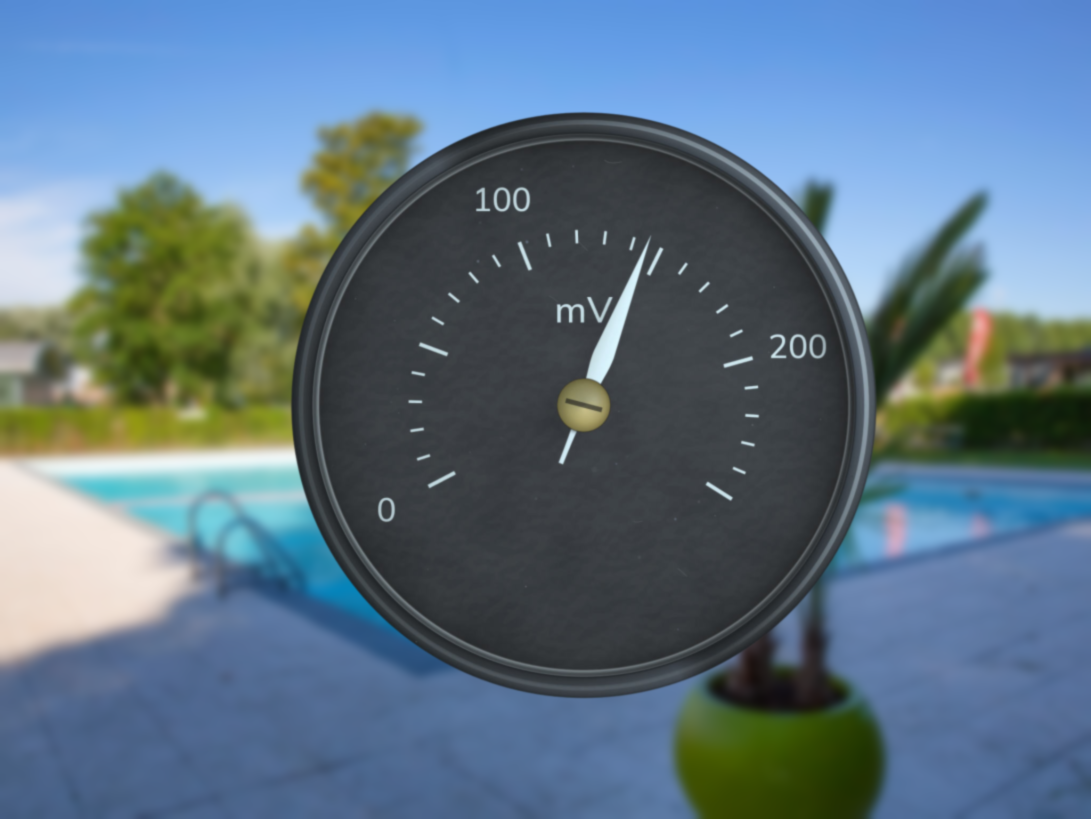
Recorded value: 145 mV
